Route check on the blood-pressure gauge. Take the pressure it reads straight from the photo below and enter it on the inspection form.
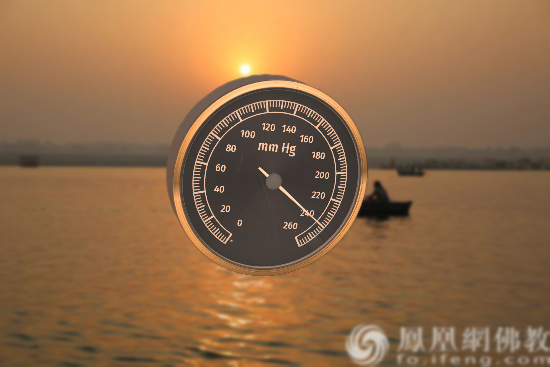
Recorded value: 240 mmHg
